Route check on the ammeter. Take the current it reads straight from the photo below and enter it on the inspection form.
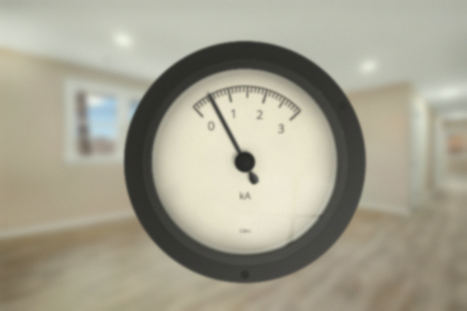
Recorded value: 0.5 kA
